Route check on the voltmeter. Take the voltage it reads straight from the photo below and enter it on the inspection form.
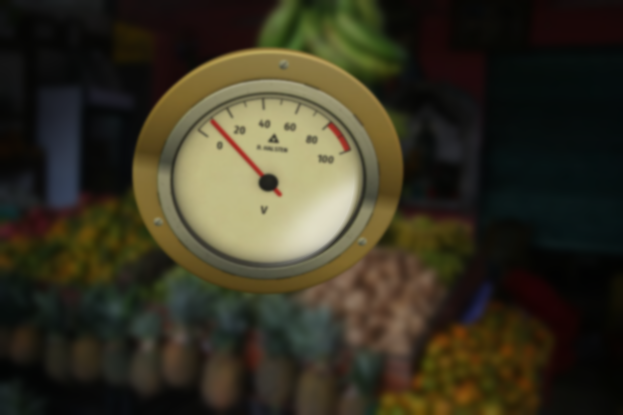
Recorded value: 10 V
